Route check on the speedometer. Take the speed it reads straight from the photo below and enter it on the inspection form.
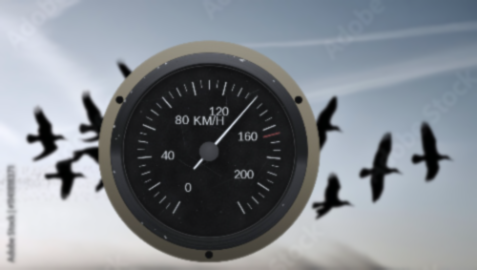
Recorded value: 140 km/h
